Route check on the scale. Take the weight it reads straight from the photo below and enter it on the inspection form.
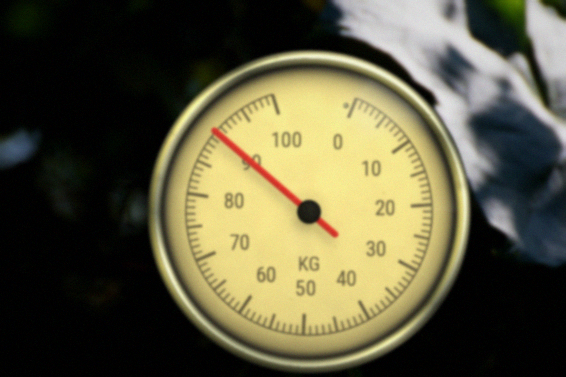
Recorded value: 90 kg
